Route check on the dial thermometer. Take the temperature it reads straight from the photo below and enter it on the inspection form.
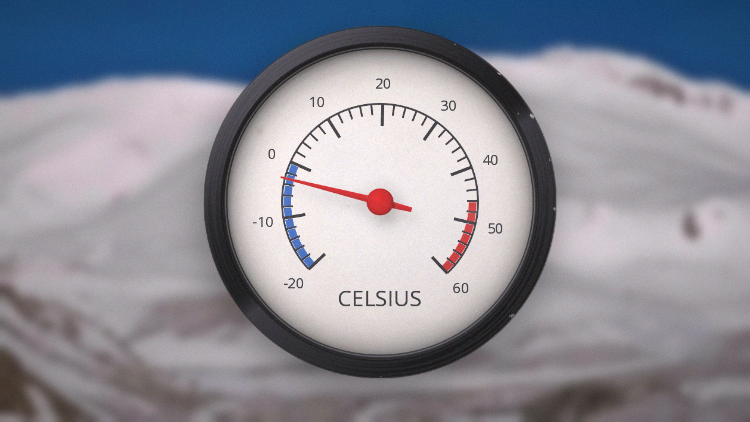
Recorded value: -3 °C
